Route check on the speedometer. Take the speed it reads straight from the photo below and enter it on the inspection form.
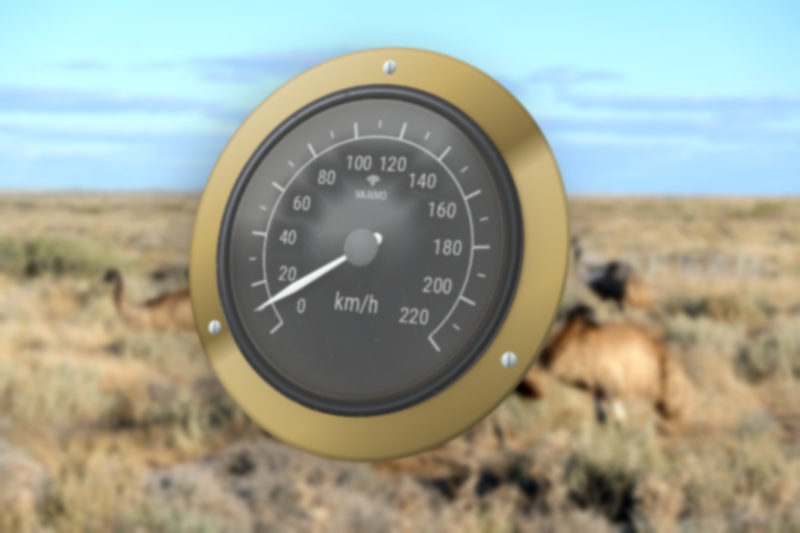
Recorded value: 10 km/h
